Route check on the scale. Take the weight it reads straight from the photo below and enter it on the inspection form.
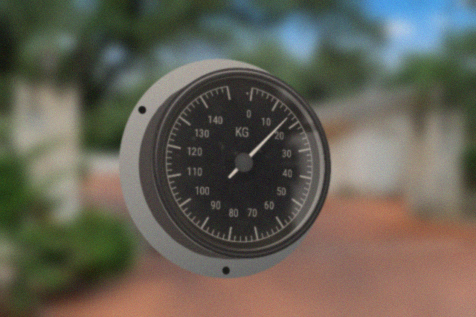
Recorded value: 16 kg
